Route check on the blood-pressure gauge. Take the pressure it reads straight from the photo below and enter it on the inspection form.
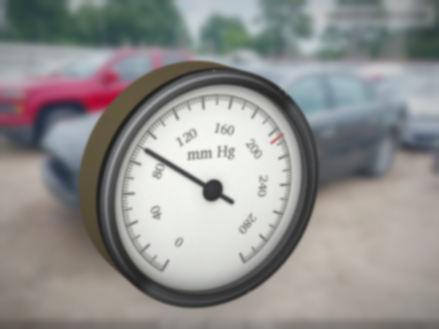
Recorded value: 90 mmHg
